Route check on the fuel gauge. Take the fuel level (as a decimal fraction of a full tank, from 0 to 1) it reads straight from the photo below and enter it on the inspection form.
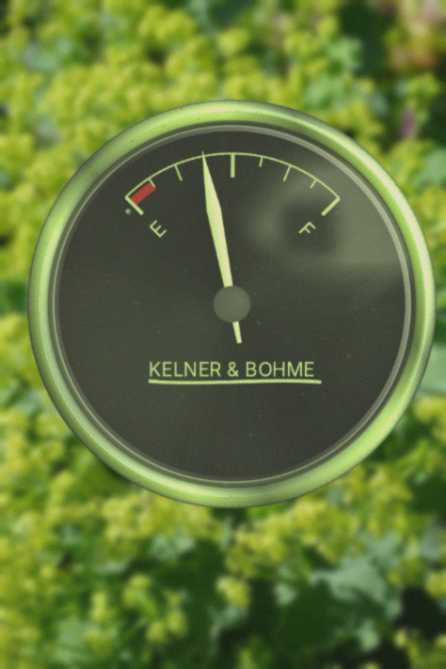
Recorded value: 0.375
